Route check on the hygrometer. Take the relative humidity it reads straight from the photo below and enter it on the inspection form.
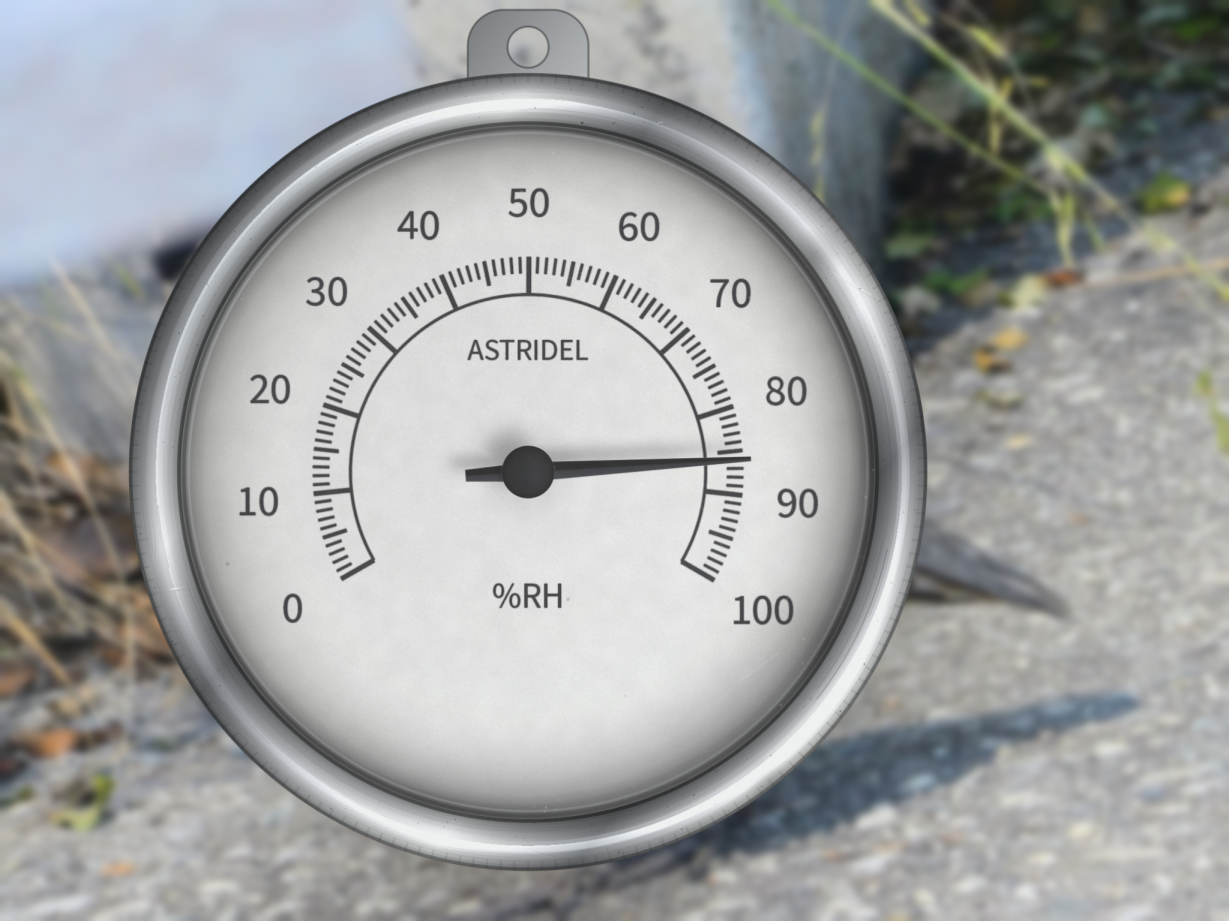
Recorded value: 86 %
